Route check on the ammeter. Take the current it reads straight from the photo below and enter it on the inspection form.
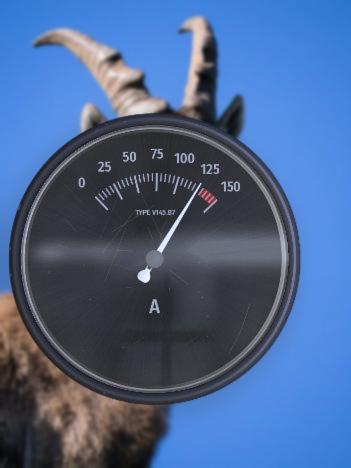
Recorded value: 125 A
